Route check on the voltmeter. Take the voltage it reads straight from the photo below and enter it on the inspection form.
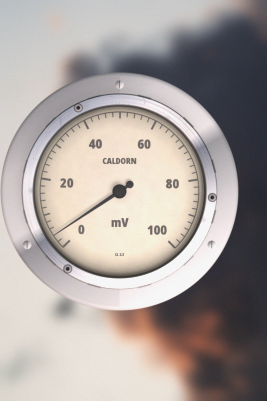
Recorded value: 4 mV
